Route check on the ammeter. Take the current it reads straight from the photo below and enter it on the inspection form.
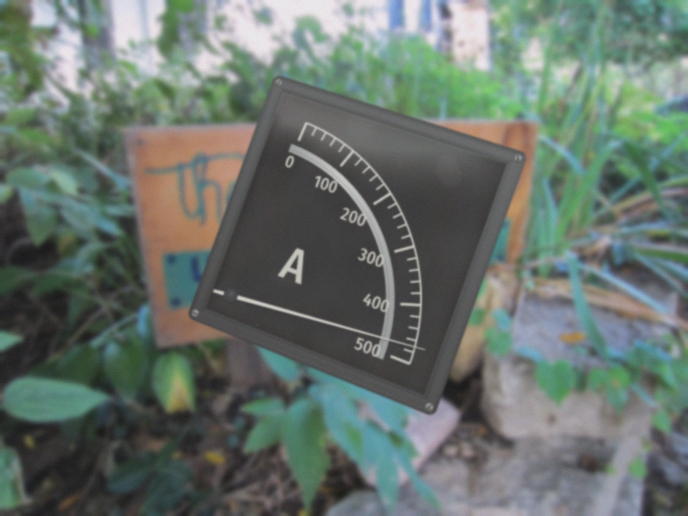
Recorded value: 470 A
